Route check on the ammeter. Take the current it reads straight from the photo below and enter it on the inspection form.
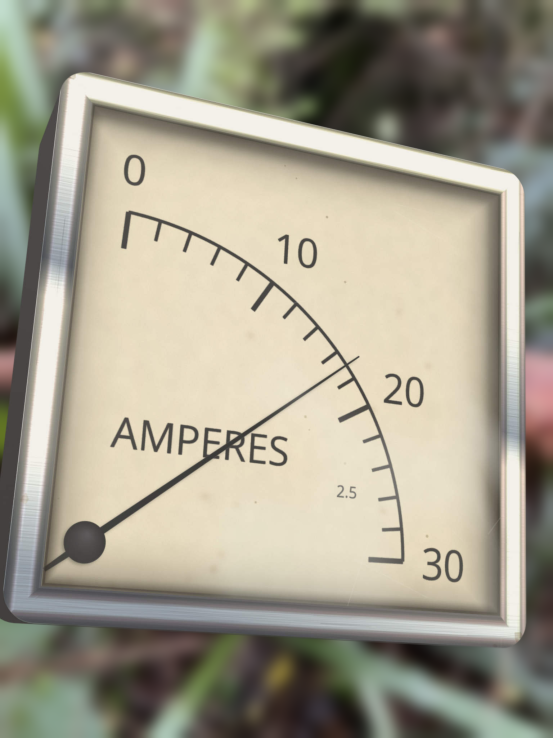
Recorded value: 17 A
